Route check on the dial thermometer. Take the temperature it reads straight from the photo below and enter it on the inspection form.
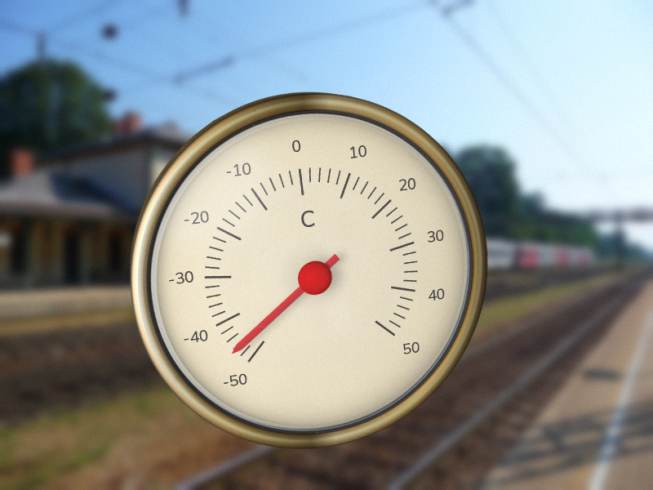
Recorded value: -46 °C
